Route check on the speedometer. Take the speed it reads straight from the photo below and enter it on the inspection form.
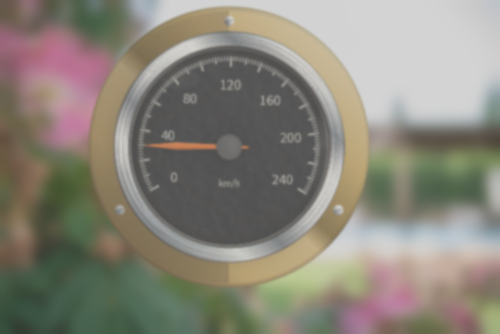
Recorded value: 30 km/h
